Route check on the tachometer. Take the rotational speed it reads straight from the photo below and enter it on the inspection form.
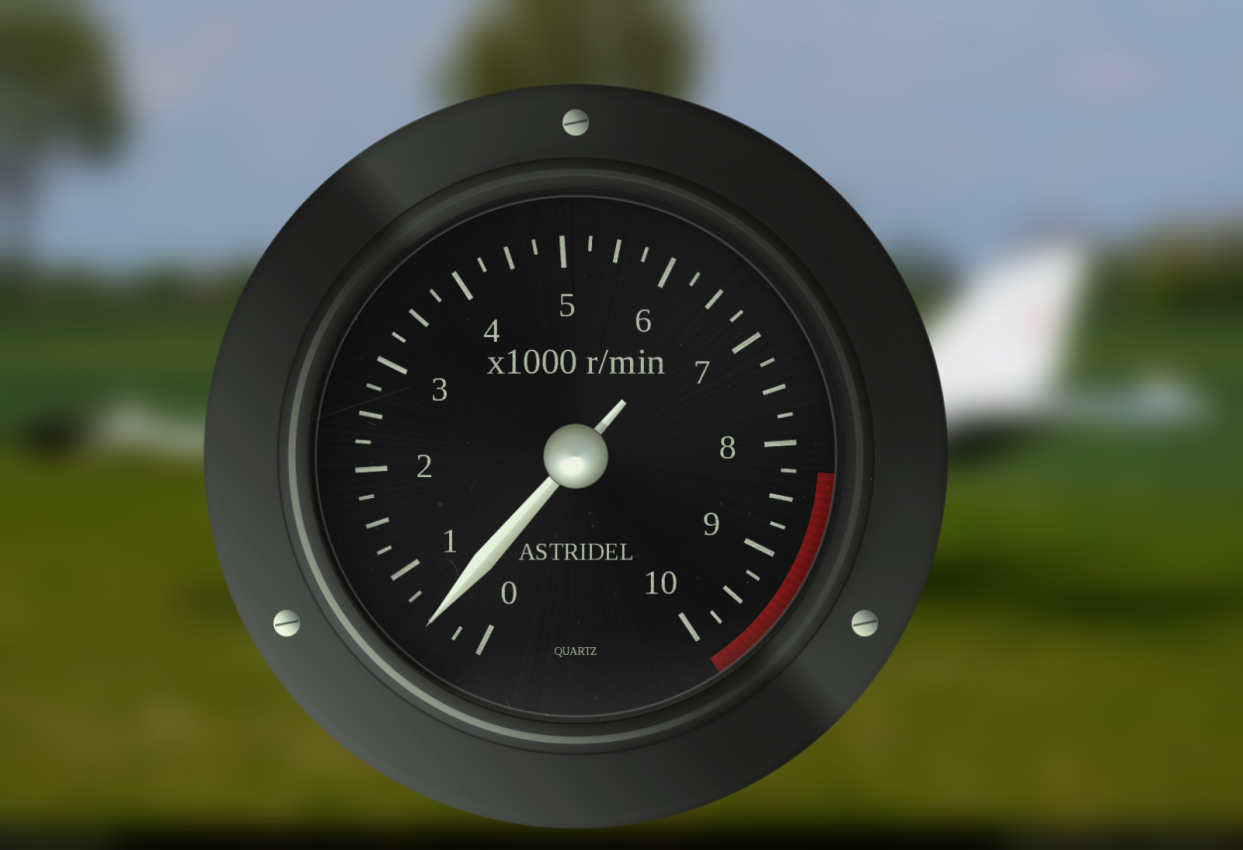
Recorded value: 500 rpm
